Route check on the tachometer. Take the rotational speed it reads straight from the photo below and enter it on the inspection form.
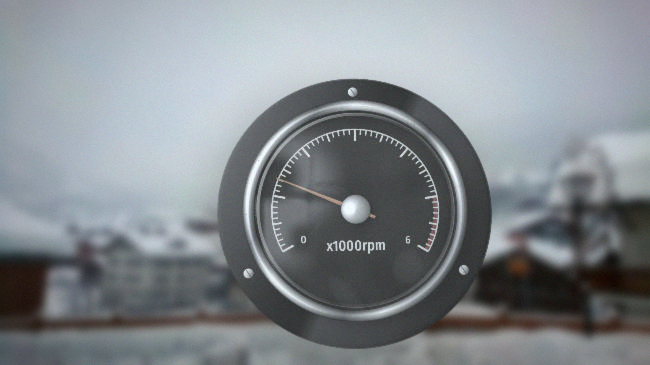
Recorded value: 1300 rpm
